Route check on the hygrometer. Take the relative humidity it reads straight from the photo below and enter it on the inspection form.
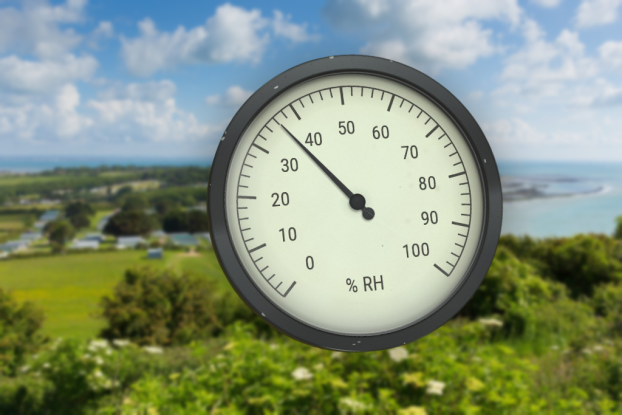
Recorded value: 36 %
